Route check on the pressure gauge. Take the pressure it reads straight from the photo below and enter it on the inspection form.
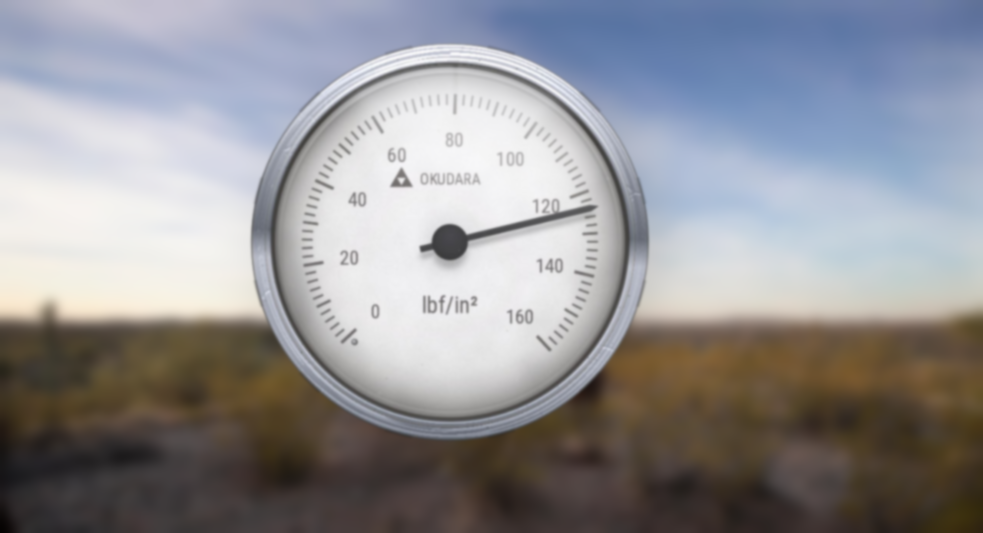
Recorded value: 124 psi
